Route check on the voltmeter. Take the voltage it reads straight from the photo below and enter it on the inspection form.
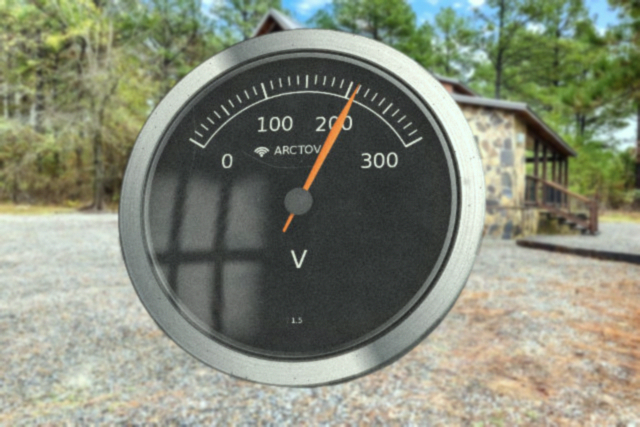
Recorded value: 210 V
